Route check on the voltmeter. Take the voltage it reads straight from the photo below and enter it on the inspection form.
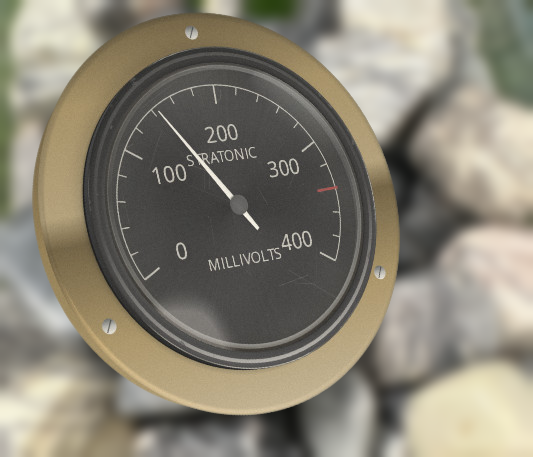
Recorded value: 140 mV
